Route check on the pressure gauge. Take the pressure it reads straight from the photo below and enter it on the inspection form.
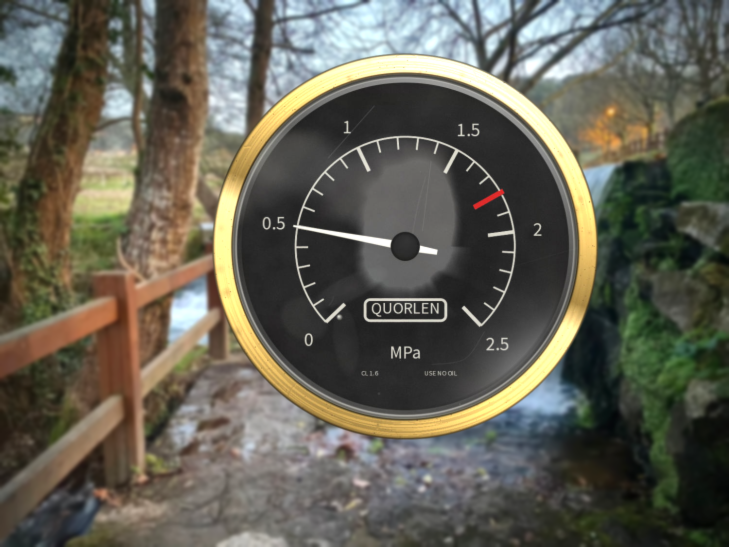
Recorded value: 0.5 MPa
